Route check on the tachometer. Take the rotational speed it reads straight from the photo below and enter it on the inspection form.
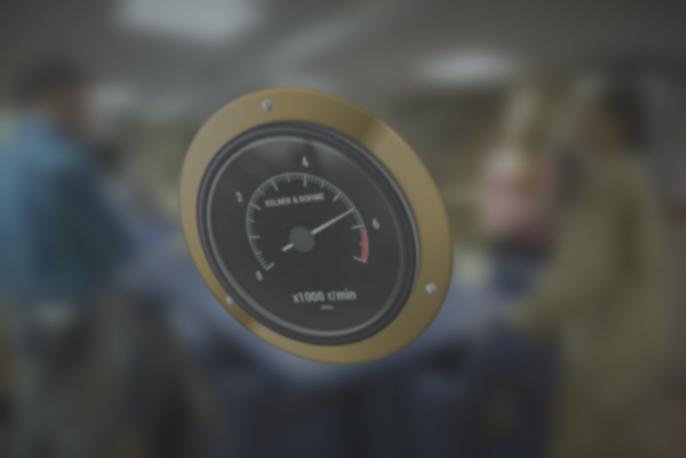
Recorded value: 5500 rpm
